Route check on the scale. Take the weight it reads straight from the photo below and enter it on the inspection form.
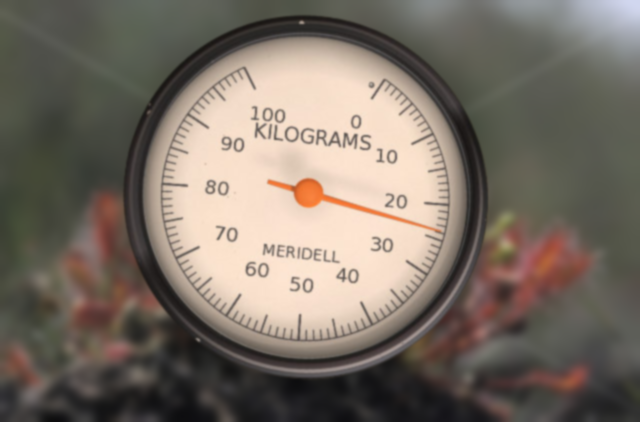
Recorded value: 24 kg
